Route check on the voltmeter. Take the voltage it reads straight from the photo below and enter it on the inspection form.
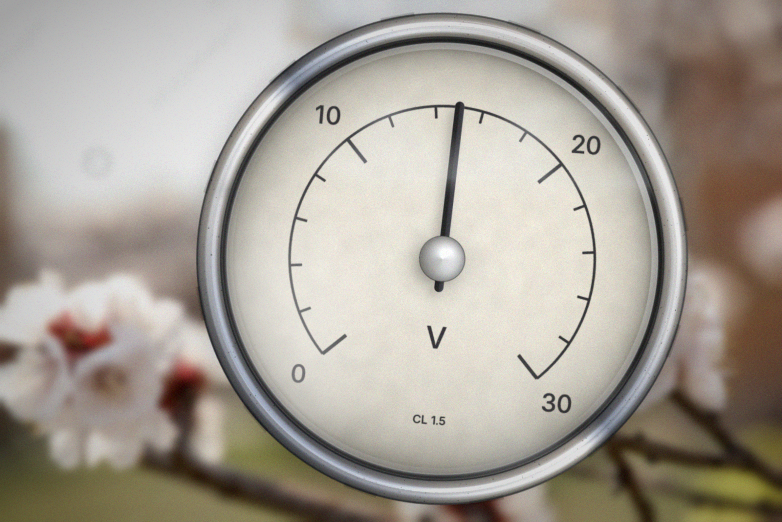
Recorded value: 15 V
